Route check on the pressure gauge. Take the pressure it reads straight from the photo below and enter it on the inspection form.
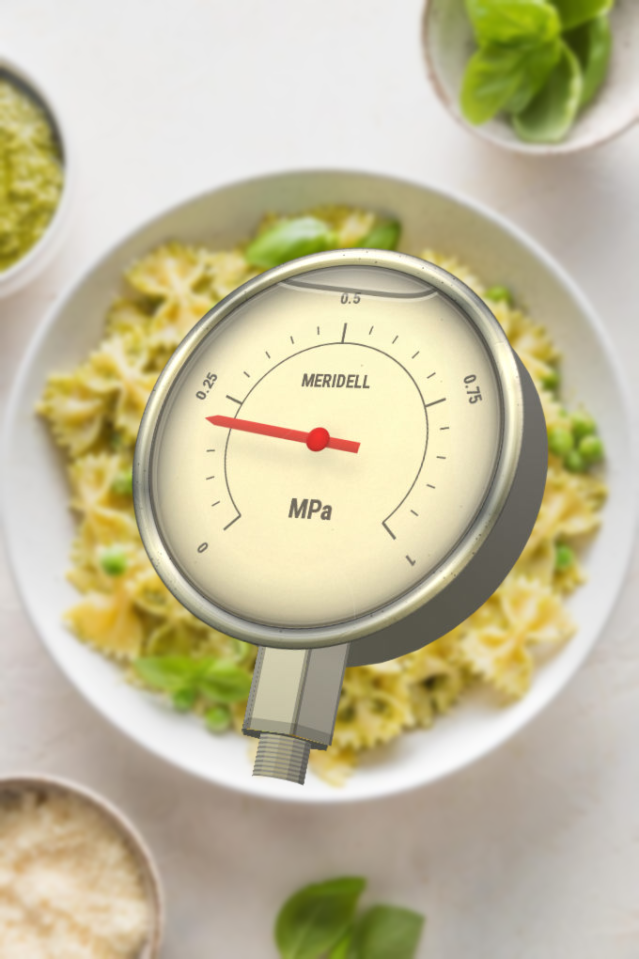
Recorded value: 0.2 MPa
